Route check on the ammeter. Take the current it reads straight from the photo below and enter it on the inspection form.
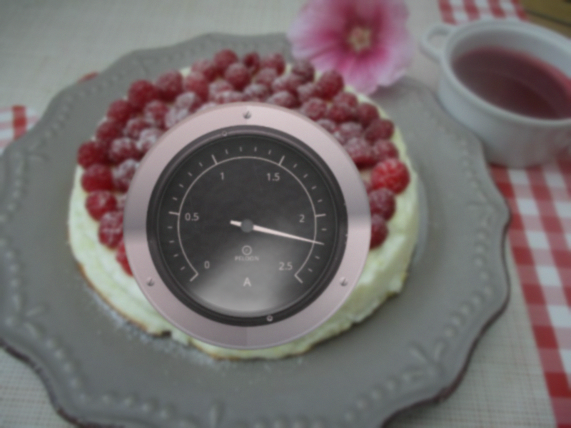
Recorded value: 2.2 A
